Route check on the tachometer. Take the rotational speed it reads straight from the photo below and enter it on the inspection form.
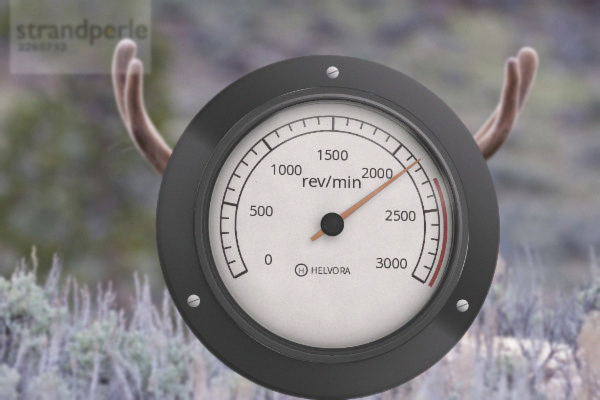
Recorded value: 2150 rpm
